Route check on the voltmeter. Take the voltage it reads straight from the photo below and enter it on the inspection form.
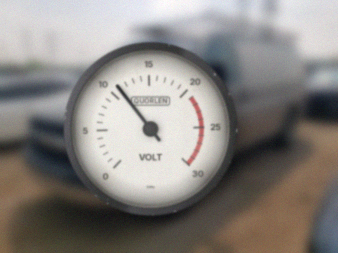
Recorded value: 11 V
